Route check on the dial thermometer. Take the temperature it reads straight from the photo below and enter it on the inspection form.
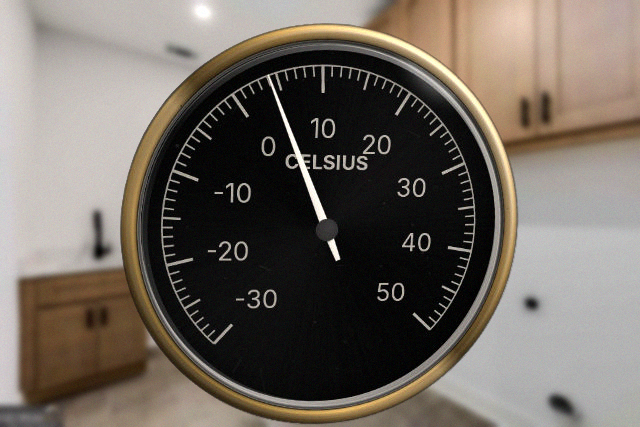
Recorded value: 4 °C
